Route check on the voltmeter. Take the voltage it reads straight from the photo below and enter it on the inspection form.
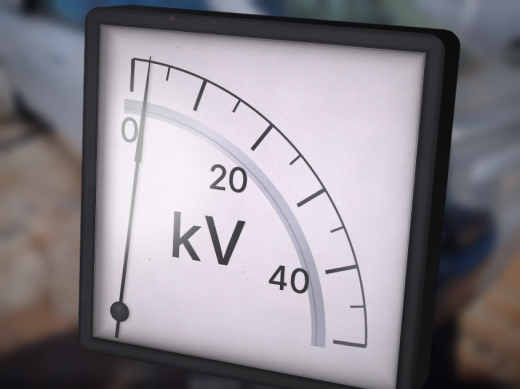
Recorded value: 2.5 kV
